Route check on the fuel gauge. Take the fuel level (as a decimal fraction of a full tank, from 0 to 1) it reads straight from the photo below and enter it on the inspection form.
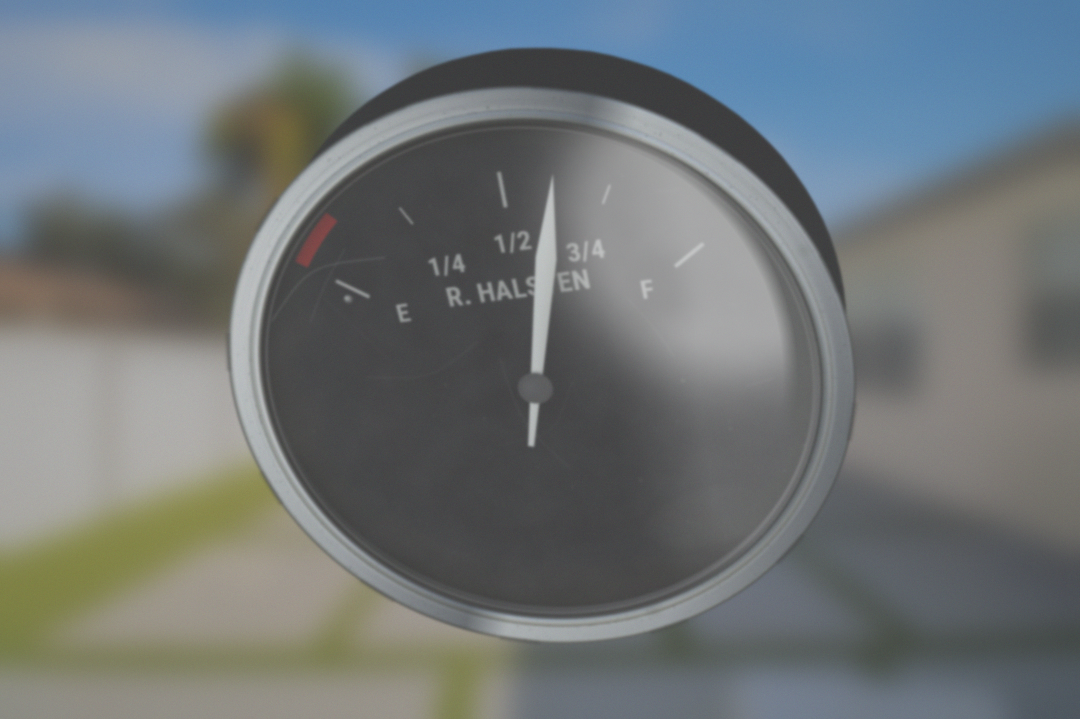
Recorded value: 0.625
